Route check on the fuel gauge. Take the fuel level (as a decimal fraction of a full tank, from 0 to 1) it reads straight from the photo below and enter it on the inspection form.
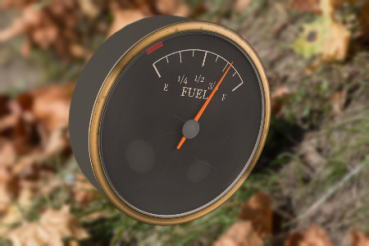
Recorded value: 0.75
